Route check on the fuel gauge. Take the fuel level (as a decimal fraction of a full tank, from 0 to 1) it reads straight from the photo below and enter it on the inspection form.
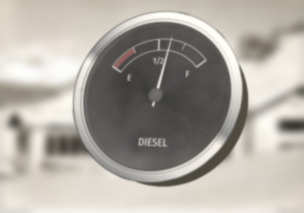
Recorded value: 0.625
